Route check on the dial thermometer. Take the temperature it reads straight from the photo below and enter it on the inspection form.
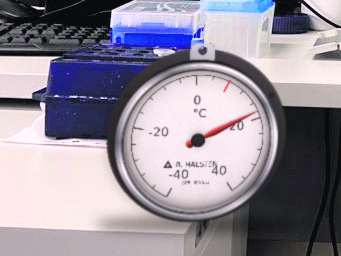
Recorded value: 18 °C
